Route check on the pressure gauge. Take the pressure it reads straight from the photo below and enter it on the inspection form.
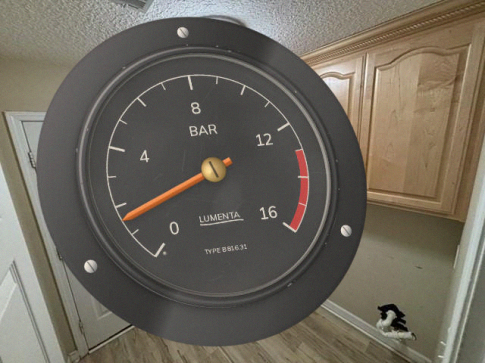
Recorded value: 1.5 bar
